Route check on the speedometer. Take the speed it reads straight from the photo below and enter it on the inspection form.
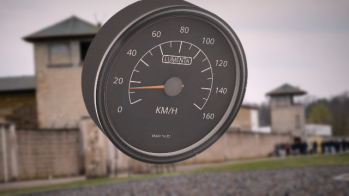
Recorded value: 15 km/h
